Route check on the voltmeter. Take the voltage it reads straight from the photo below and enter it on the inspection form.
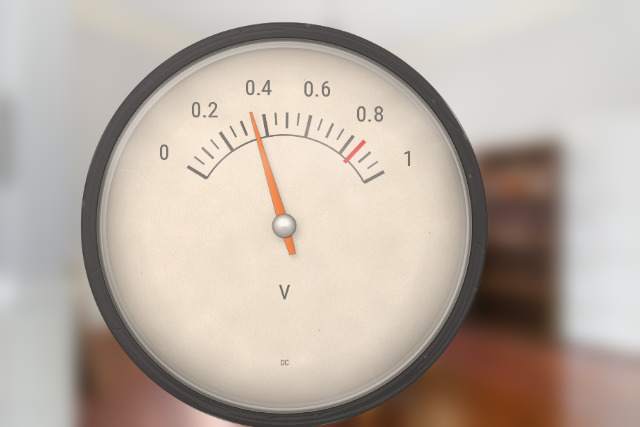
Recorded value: 0.35 V
